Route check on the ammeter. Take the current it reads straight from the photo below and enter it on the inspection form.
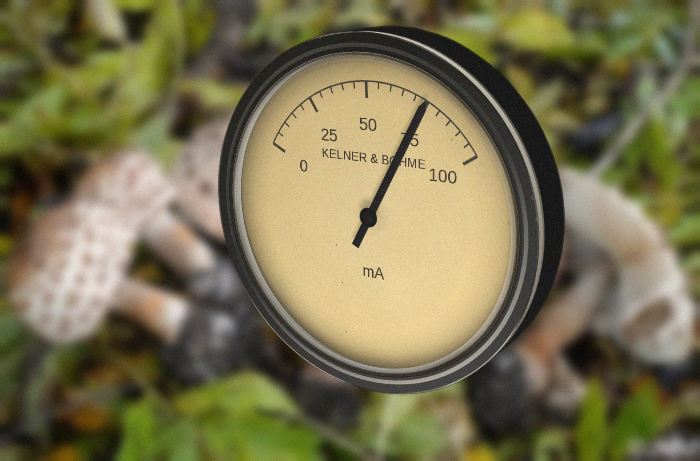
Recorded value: 75 mA
